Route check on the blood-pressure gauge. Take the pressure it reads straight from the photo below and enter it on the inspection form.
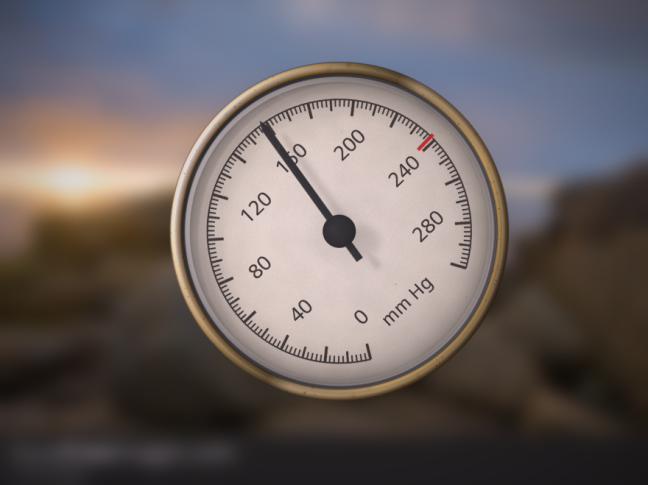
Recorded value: 158 mmHg
